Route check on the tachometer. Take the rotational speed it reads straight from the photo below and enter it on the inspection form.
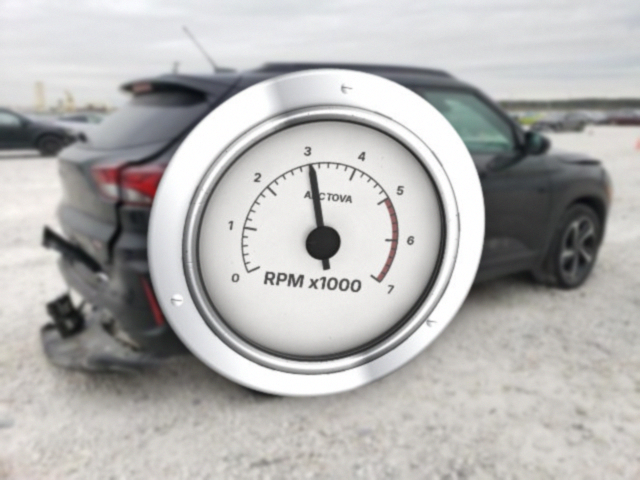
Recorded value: 3000 rpm
